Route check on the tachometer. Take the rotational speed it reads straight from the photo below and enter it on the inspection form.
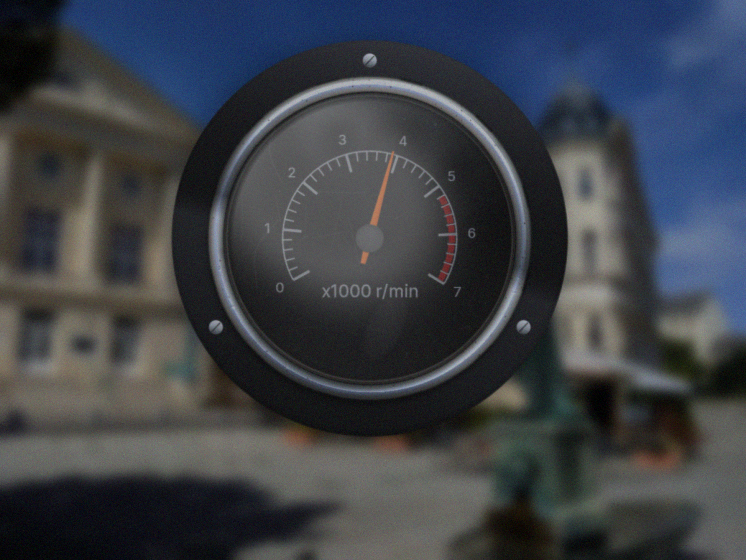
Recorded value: 3900 rpm
